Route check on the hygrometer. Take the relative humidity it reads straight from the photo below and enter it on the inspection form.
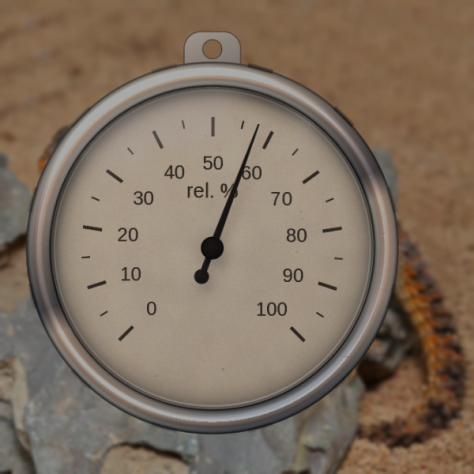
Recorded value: 57.5 %
